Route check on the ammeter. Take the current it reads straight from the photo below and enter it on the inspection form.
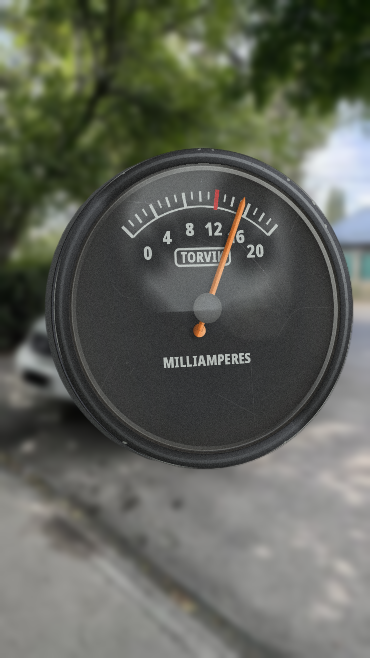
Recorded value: 15 mA
